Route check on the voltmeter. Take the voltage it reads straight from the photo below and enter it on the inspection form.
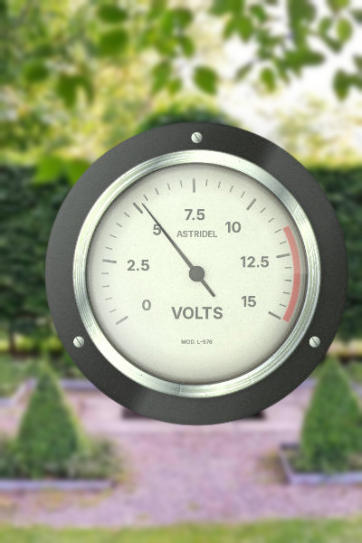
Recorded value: 5.25 V
